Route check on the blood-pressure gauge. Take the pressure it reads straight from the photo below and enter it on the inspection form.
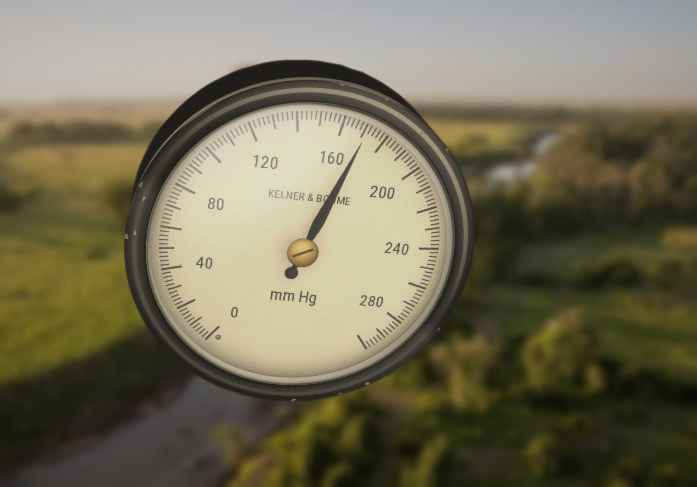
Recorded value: 170 mmHg
